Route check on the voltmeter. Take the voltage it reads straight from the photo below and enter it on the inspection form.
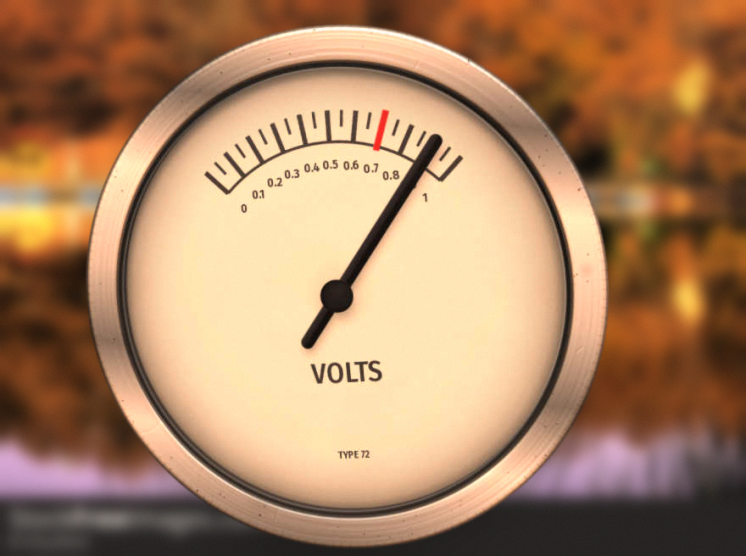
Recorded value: 0.9 V
